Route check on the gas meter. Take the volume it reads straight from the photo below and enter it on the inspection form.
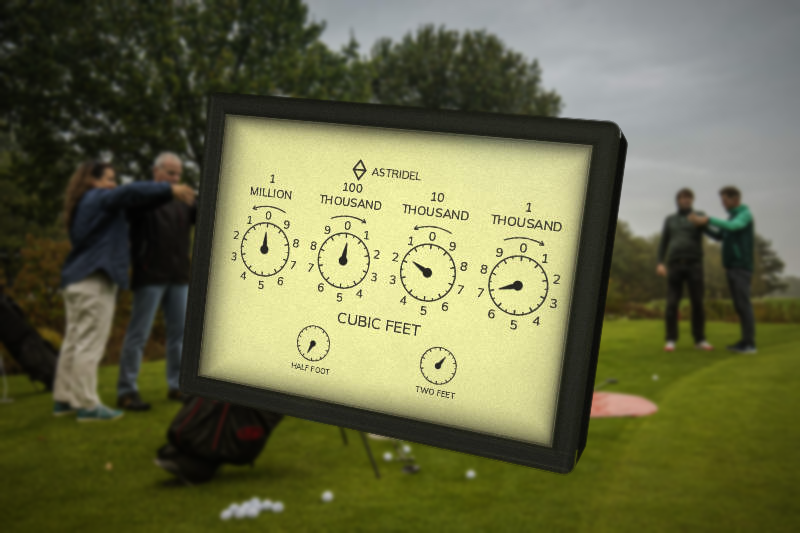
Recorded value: 1700 ft³
